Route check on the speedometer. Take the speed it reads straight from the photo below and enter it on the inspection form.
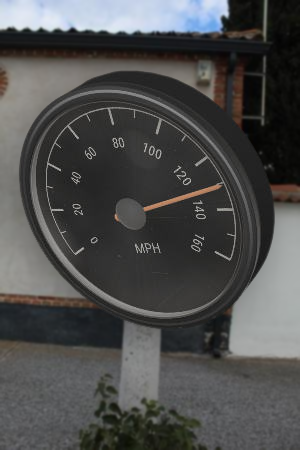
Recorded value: 130 mph
